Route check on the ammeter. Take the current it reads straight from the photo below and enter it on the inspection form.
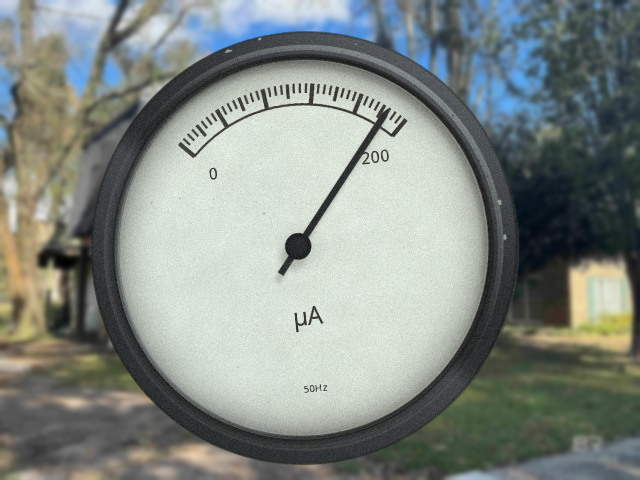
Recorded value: 185 µA
